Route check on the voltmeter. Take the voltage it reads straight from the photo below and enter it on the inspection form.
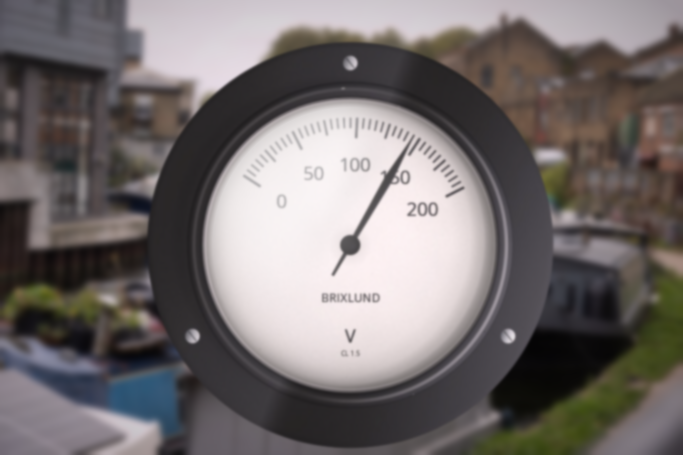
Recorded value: 145 V
